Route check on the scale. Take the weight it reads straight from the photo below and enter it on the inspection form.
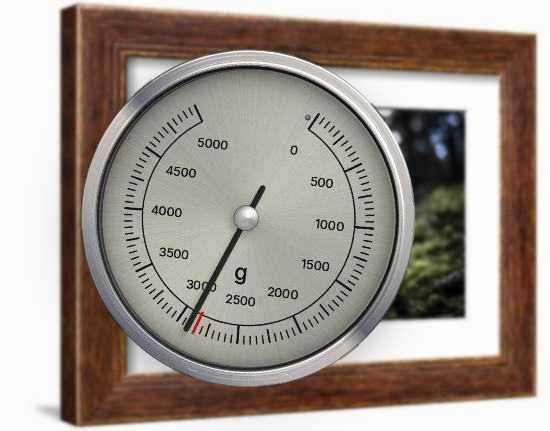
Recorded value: 2900 g
